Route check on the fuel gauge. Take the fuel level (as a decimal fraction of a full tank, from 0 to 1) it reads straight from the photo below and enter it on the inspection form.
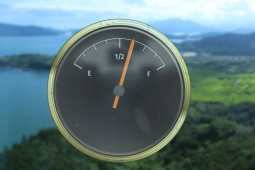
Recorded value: 0.625
